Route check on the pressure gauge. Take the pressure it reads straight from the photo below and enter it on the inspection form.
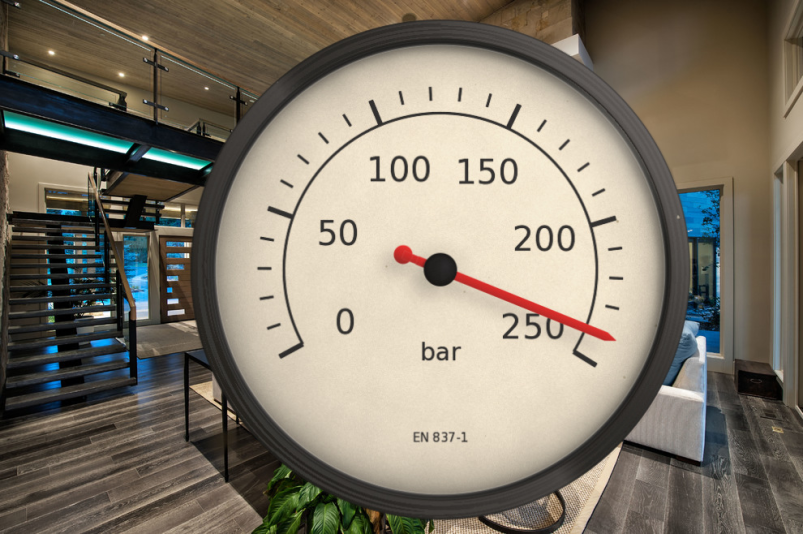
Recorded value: 240 bar
